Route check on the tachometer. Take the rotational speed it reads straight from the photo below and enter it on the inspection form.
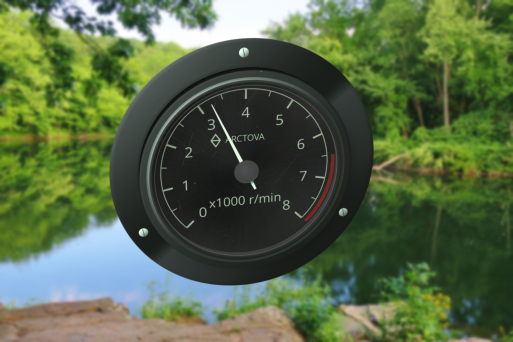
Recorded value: 3250 rpm
